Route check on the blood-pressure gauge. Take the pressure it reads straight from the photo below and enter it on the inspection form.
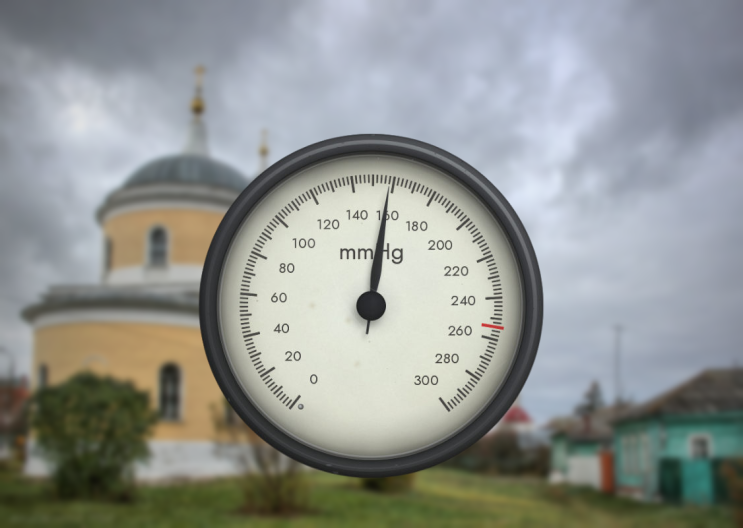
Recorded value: 158 mmHg
